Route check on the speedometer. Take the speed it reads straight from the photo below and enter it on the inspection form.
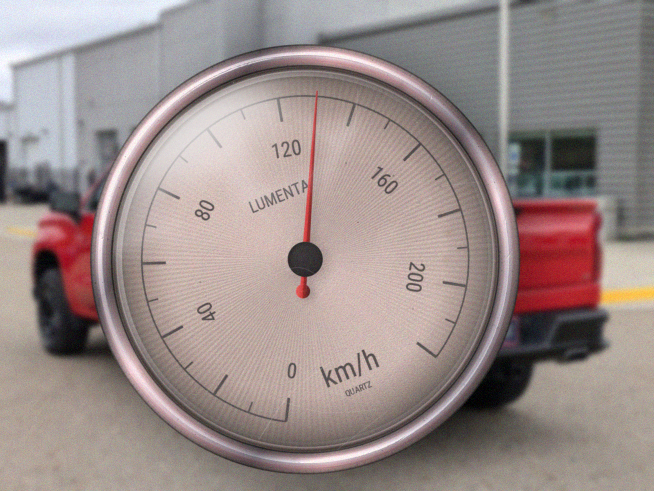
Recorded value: 130 km/h
